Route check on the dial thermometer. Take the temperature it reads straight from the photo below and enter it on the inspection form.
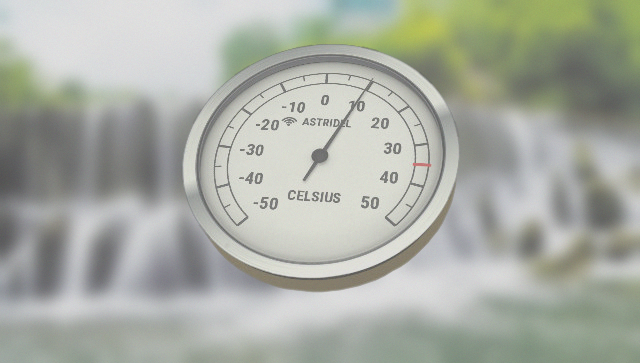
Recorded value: 10 °C
